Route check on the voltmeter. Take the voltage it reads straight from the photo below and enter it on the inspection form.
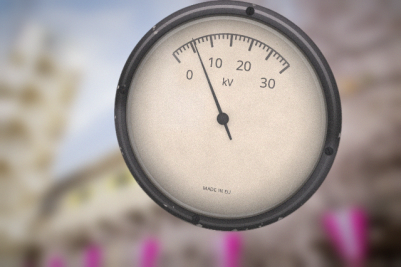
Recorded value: 6 kV
